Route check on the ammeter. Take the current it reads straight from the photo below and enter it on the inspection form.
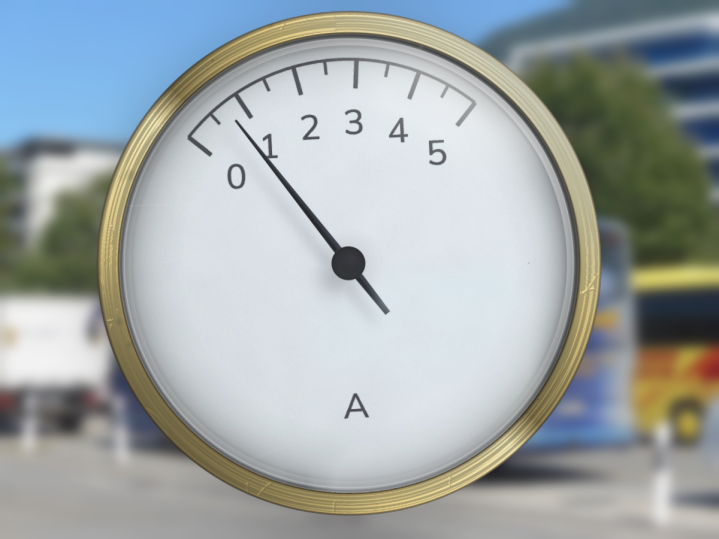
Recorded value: 0.75 A
